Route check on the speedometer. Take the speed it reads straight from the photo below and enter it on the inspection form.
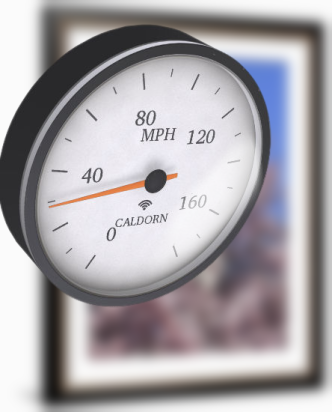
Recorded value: 30 mph
